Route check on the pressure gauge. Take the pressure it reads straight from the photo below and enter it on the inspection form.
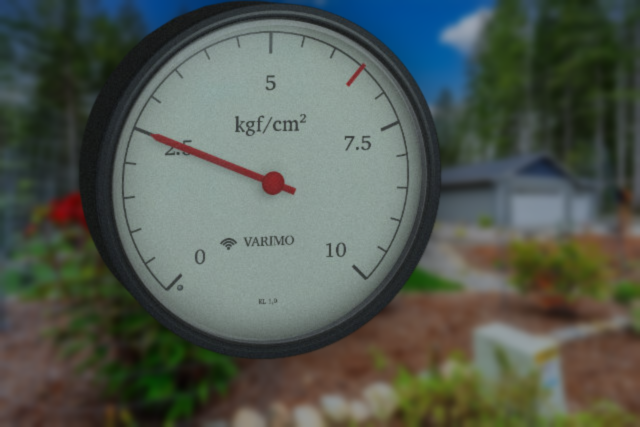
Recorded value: 2.5 kg/cm²
